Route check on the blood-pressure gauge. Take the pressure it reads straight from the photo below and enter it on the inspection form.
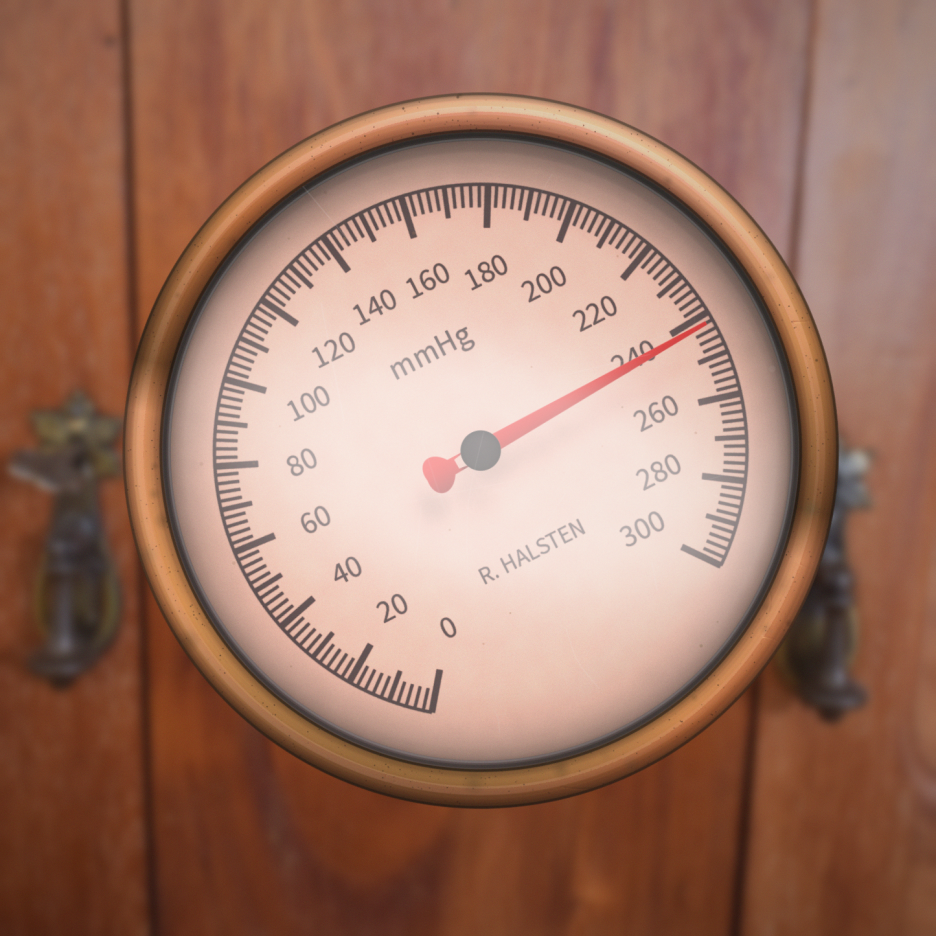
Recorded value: 242 mmHg
